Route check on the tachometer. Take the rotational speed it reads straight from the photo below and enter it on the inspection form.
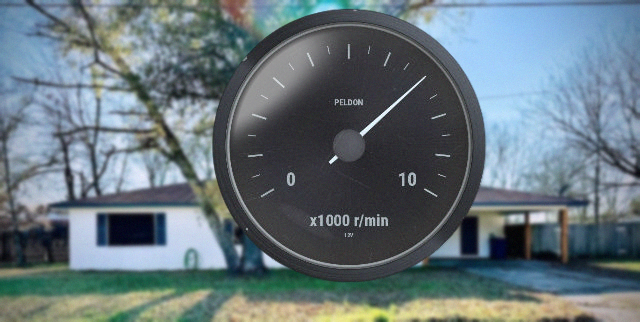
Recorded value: 7000 rpm
